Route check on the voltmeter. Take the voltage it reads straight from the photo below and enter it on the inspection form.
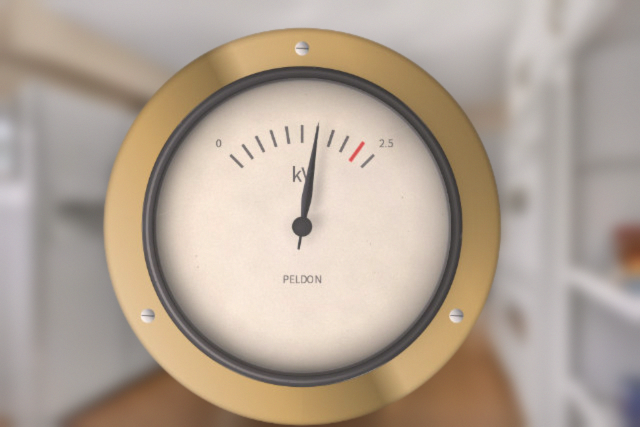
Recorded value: 1.5 kV
